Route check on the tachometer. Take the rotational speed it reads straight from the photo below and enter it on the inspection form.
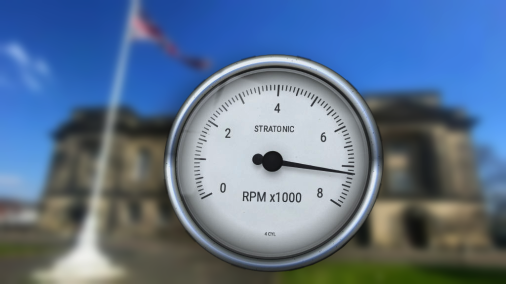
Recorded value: 7200 rpm
